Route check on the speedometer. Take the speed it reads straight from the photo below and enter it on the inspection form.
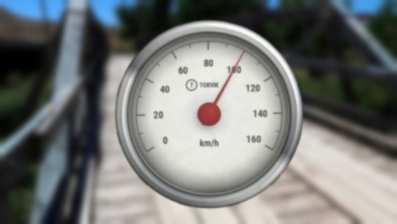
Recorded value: 100 km/h
